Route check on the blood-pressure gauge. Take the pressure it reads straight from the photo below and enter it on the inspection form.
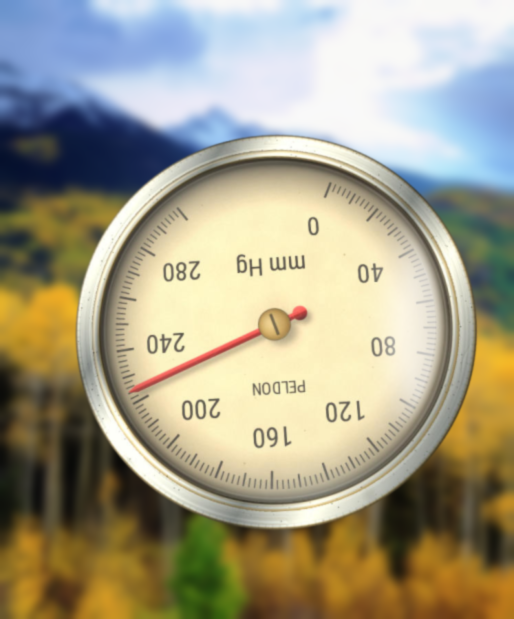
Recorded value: 224 mmHg
